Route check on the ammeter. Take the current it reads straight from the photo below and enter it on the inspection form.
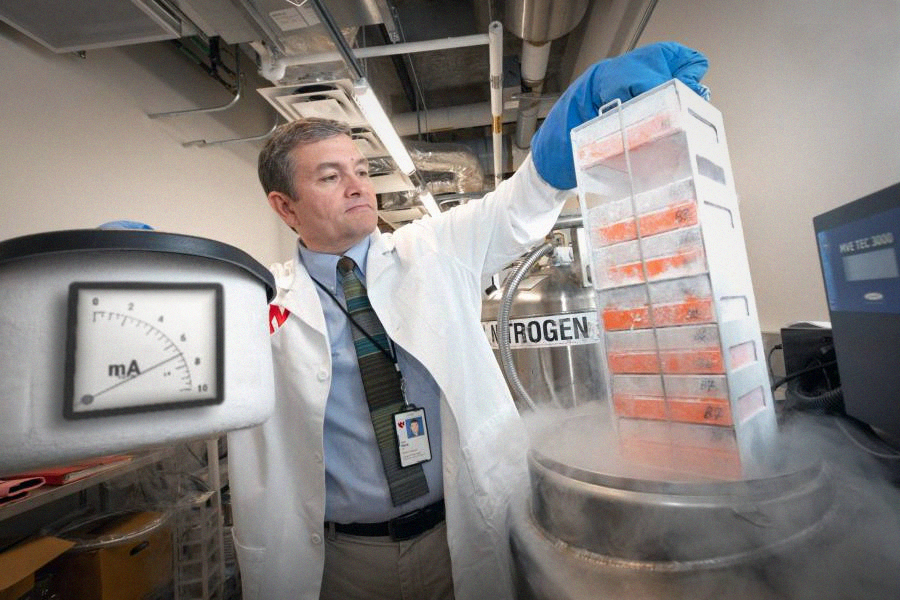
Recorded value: 7 mA
